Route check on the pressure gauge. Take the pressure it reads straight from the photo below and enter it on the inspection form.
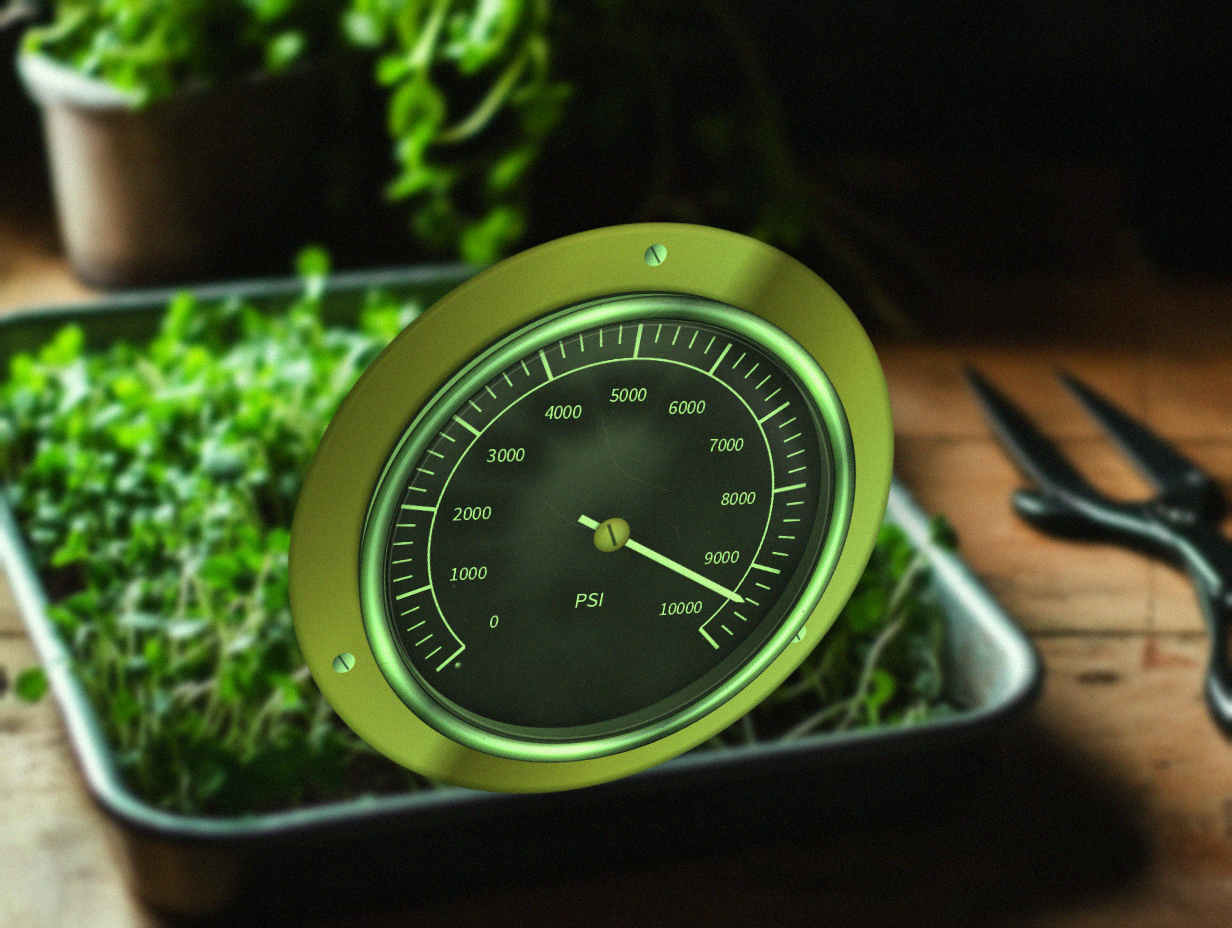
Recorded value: 9400 psi
